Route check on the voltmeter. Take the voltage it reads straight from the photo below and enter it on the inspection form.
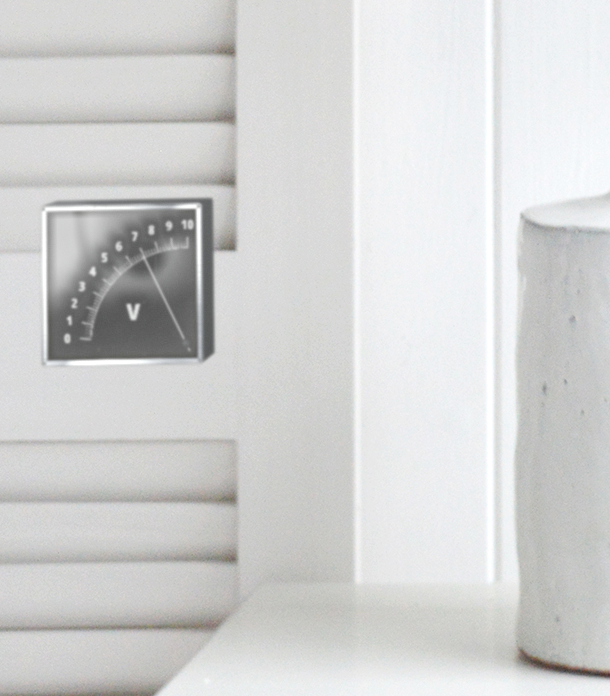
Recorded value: 7 V
